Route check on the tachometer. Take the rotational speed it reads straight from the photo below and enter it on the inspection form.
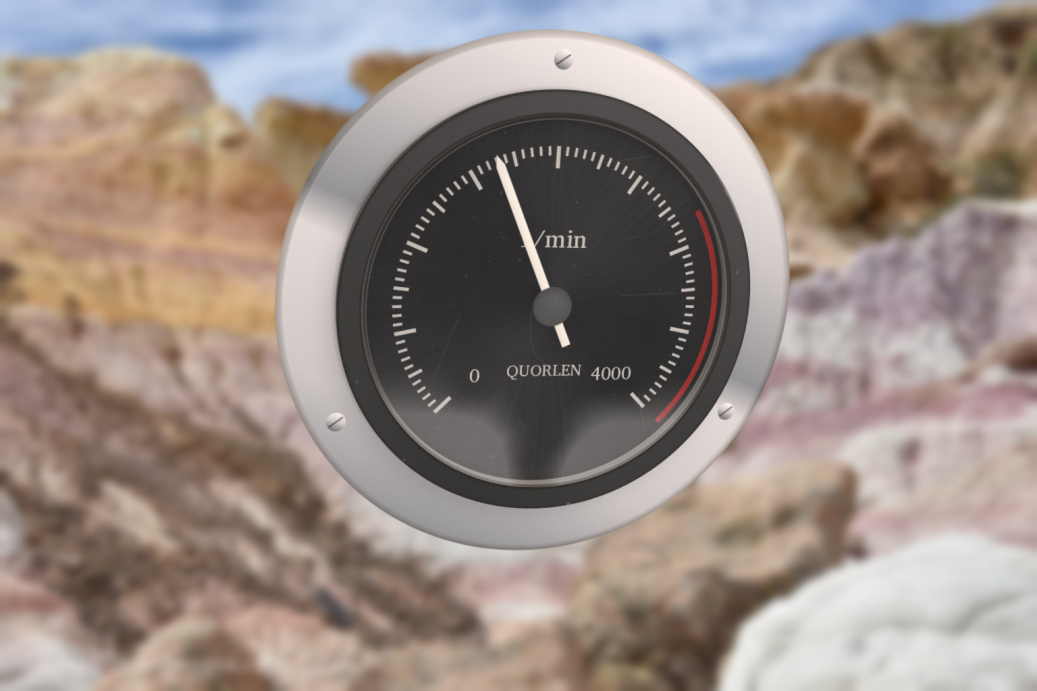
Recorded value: 1650 rpm
